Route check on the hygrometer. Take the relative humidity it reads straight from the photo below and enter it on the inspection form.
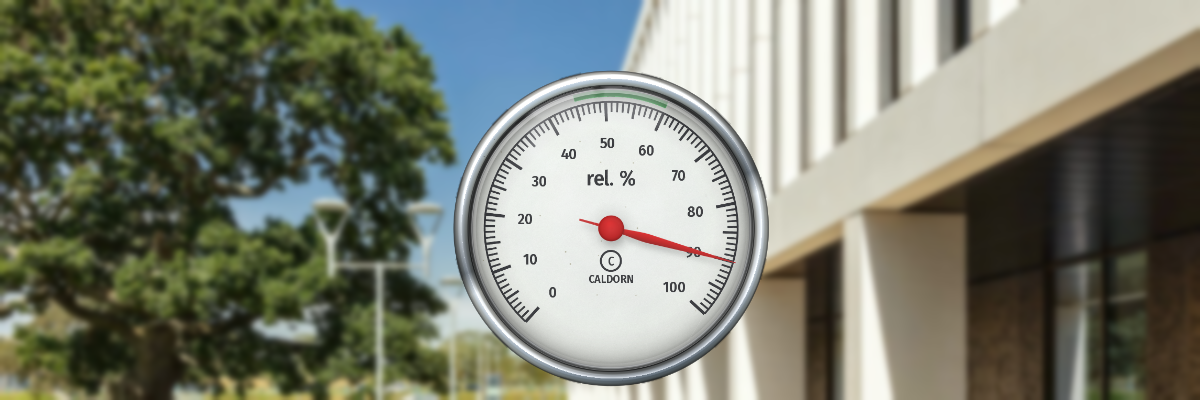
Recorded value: 90 %
